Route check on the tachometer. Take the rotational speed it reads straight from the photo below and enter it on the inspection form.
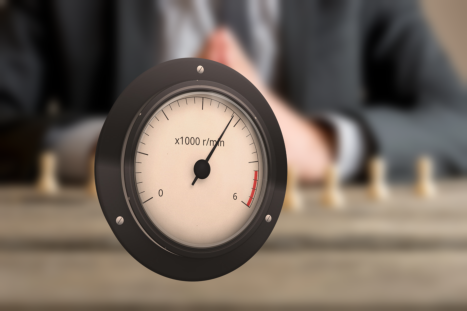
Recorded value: 3800 rpm
